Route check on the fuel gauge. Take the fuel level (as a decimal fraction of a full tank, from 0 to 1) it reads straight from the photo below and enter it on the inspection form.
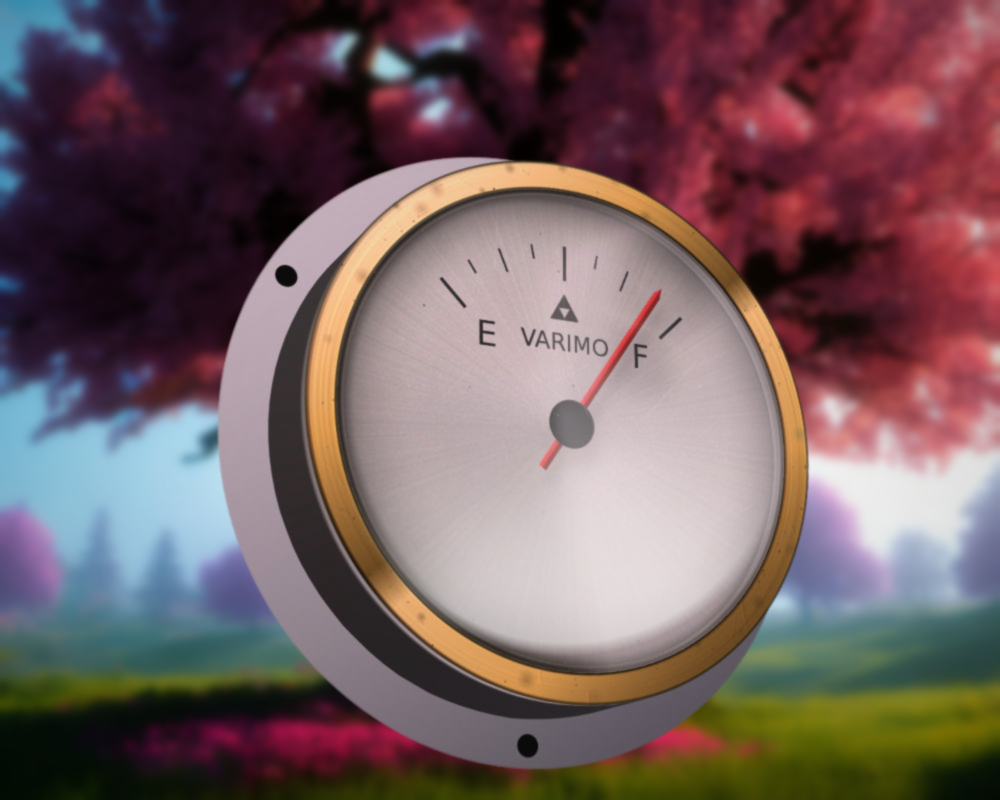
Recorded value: 0.875
